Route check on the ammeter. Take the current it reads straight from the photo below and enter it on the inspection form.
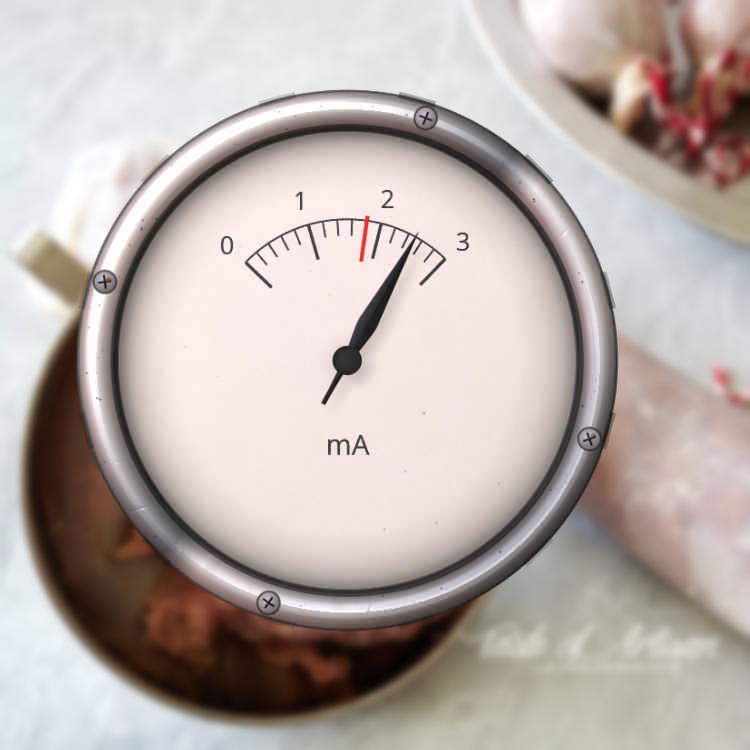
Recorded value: 2.5 mA
